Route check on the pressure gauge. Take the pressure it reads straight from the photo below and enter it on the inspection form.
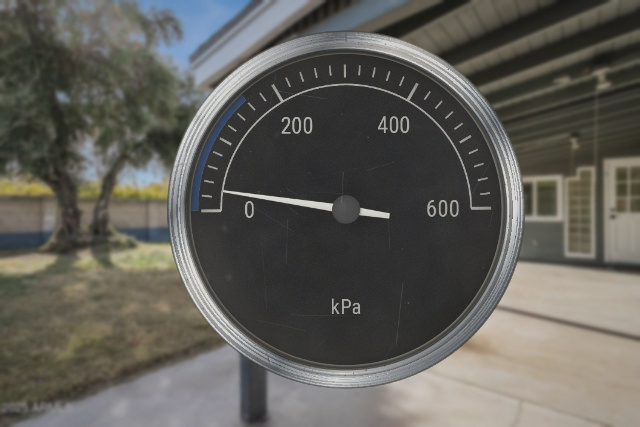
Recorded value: 30 kPa
